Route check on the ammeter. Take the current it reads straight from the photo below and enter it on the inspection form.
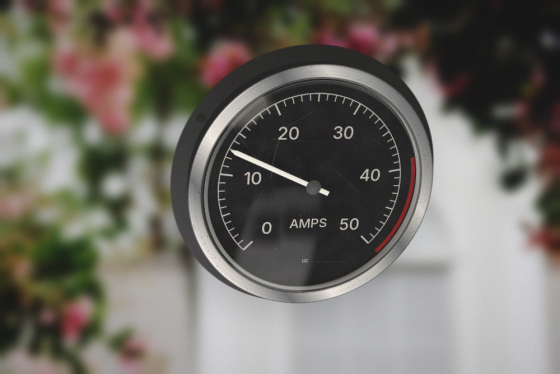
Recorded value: 13 A
